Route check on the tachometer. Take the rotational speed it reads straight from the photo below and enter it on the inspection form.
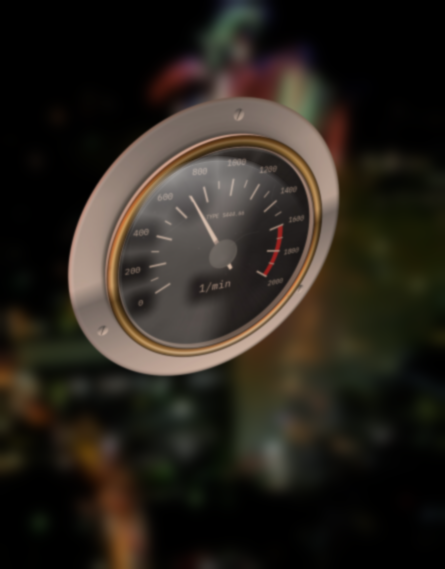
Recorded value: 700 rpm
